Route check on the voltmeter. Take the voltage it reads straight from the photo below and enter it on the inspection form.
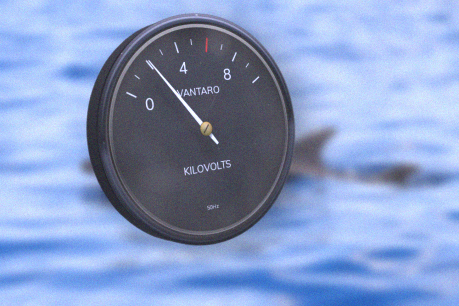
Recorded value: 2 kV
